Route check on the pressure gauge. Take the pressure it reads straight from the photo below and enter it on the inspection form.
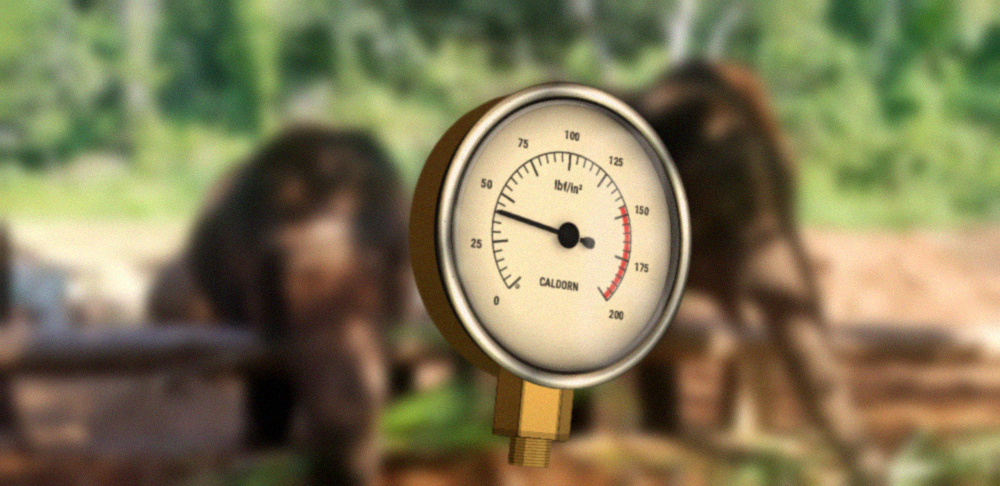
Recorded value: 40 psi
